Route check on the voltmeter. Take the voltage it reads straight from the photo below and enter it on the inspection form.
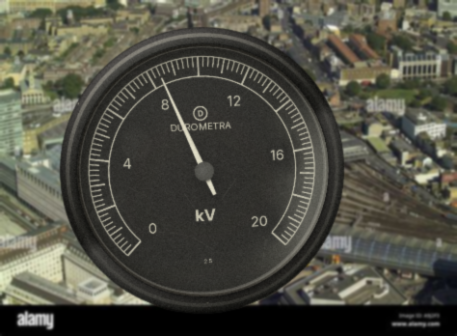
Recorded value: 8.4 kV
